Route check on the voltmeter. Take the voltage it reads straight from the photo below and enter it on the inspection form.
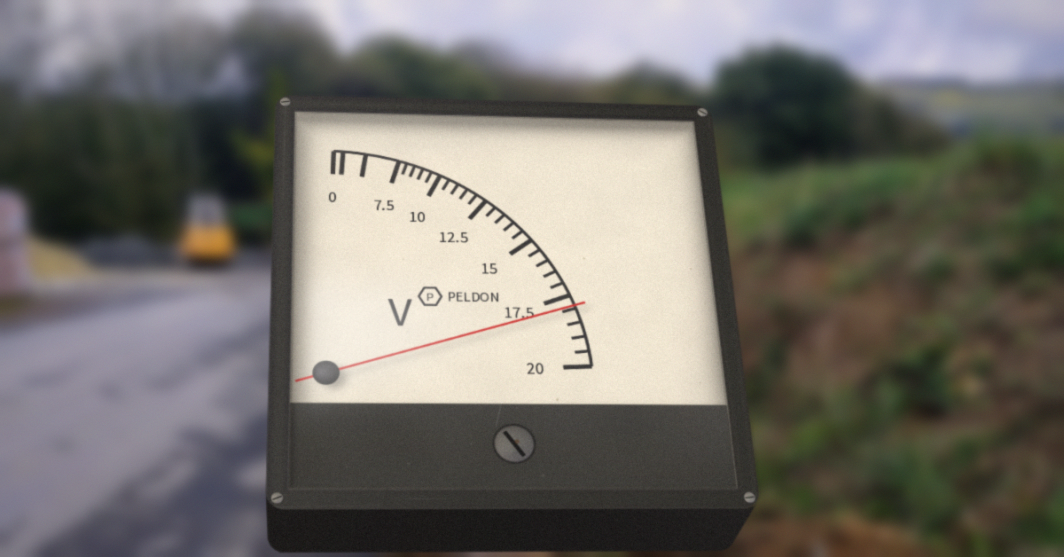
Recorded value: 18 V
